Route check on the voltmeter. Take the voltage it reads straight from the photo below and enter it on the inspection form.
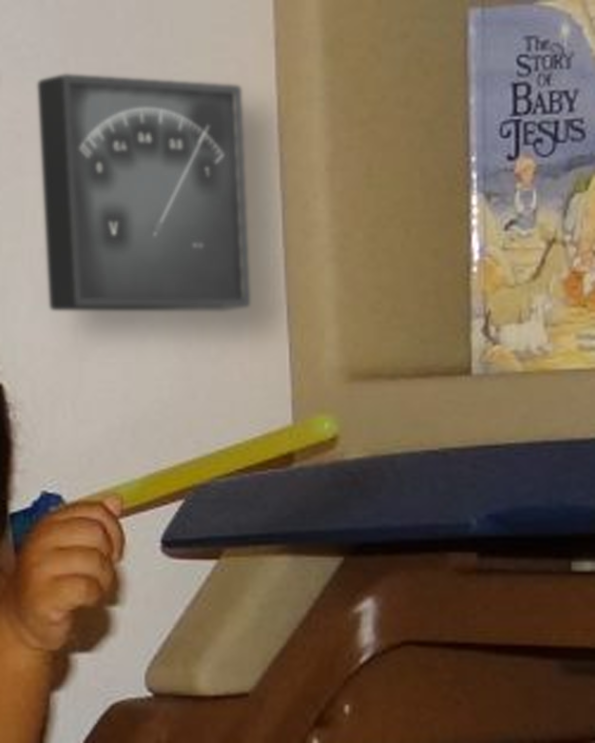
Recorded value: 0.9 V
